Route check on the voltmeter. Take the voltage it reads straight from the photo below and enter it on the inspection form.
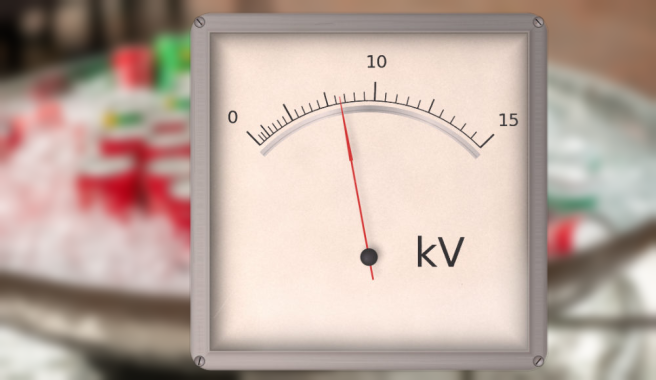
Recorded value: 8.25 kV
